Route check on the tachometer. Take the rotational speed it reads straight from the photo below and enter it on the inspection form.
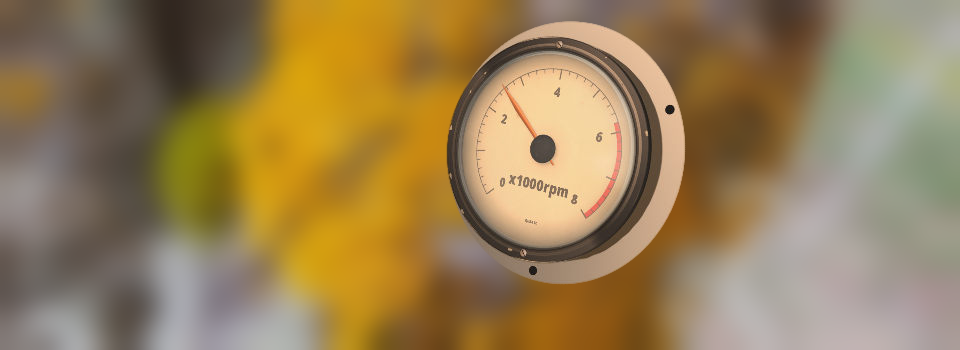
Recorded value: 2600 rpm
